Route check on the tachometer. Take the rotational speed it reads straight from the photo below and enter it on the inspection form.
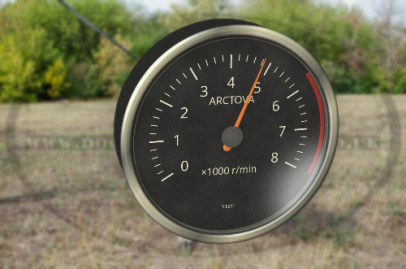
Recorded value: 4800 rpm
